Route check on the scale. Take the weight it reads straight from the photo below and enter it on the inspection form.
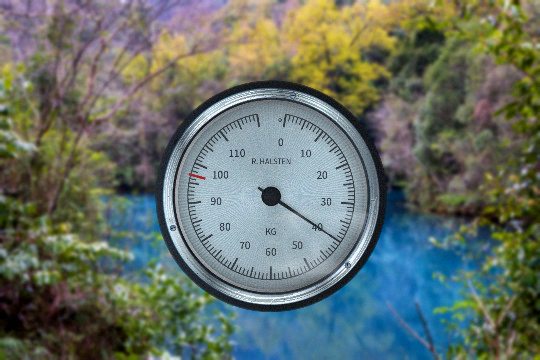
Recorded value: 40 kg
